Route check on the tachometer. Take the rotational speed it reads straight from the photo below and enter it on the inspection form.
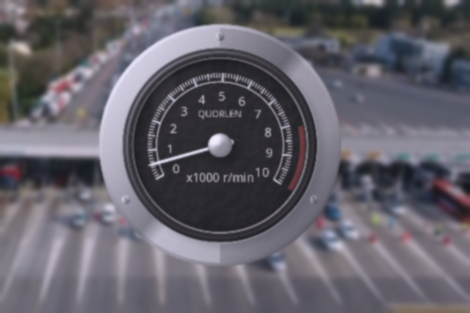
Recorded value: 500 rpm
